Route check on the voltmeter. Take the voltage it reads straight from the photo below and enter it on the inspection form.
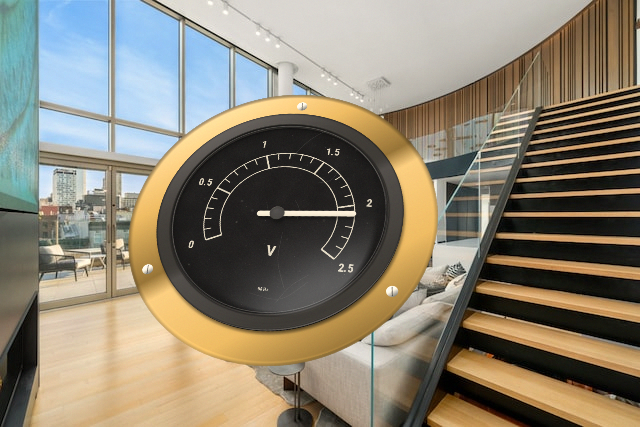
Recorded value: 2.1 V
